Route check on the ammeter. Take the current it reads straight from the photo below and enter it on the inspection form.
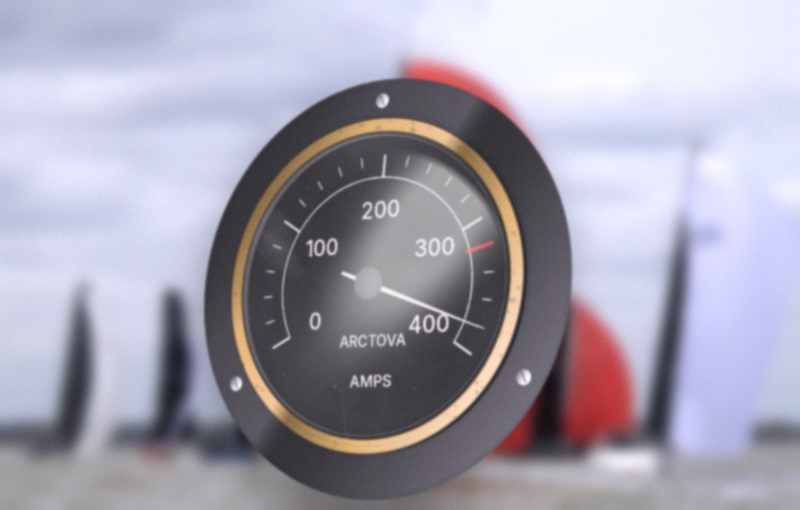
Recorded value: 380 A
